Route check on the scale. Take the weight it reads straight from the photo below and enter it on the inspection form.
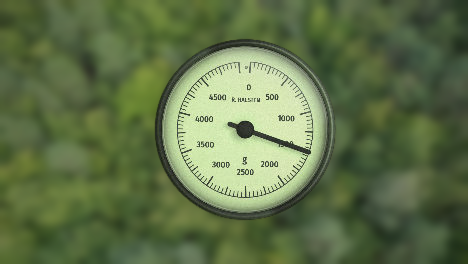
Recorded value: 1500 g
